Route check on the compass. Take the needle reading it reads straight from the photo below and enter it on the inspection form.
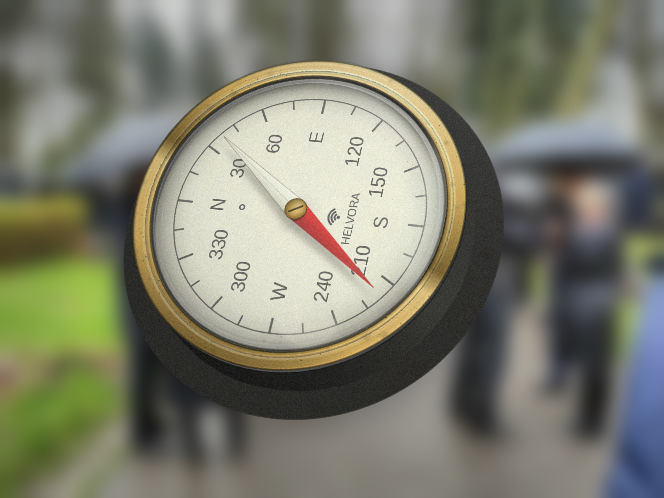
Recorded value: 217.5 °
